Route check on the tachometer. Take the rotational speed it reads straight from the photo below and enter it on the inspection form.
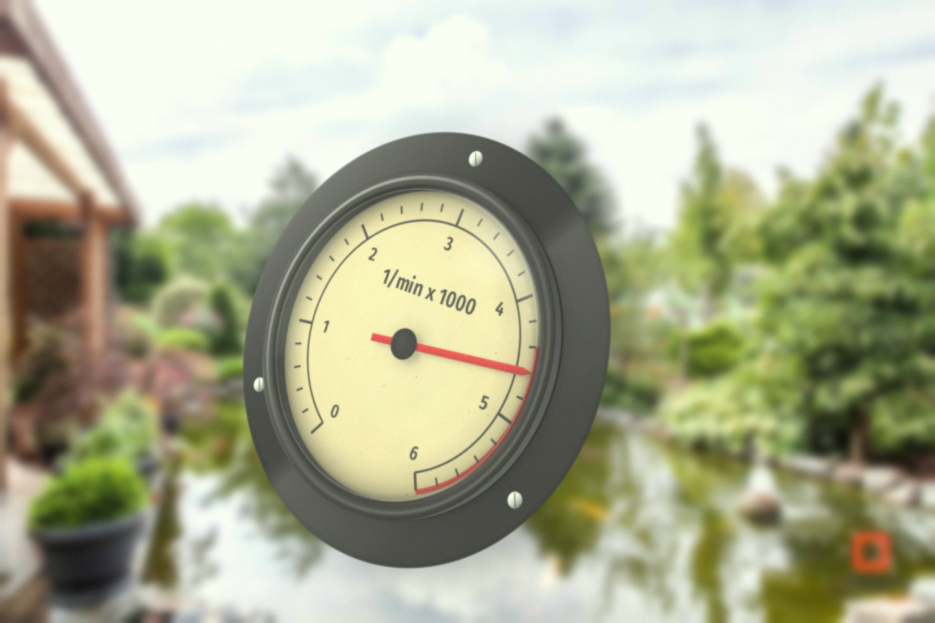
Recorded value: 4600 rpm
